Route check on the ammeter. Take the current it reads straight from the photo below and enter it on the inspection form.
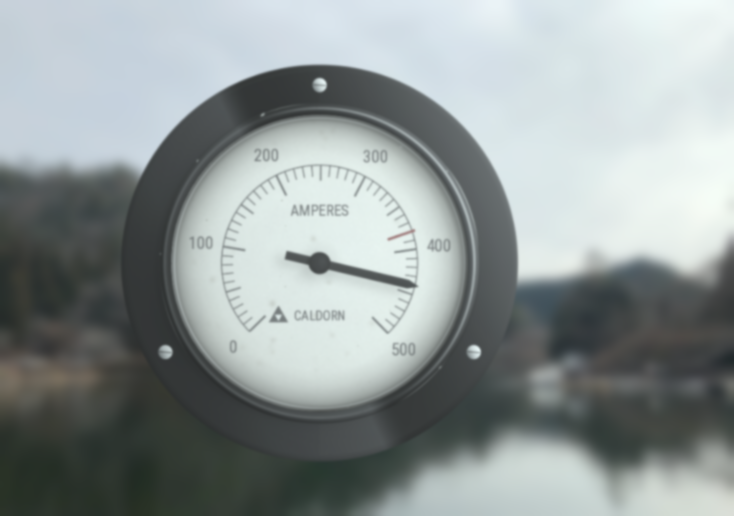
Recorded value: 440 A
